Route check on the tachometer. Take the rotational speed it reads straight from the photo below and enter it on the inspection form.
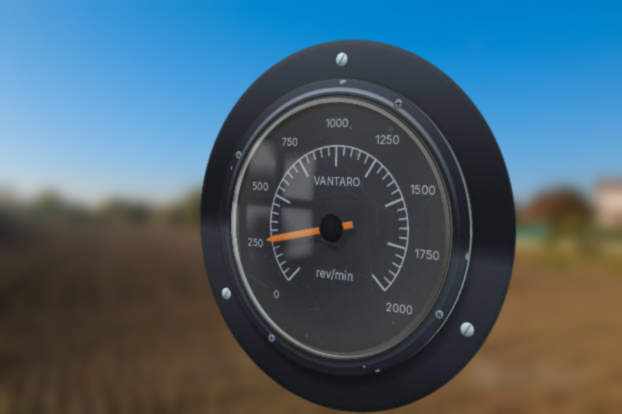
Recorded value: 250 rpm
